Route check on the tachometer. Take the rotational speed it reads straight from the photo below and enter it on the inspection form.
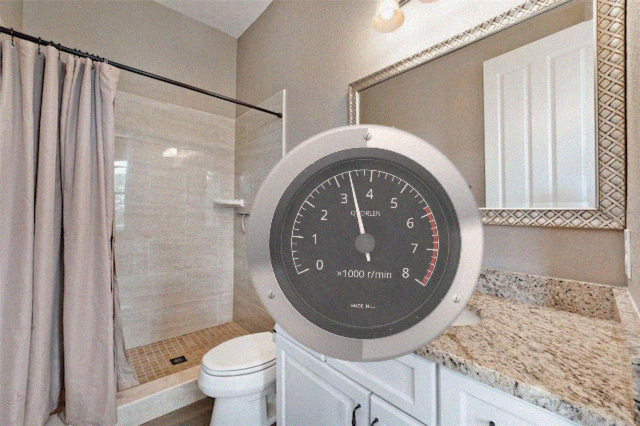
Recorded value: 3400 rpm
